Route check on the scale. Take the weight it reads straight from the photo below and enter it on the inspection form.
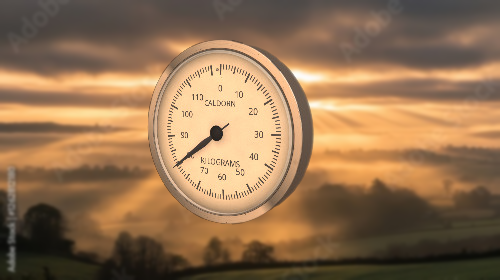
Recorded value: 80 kg
